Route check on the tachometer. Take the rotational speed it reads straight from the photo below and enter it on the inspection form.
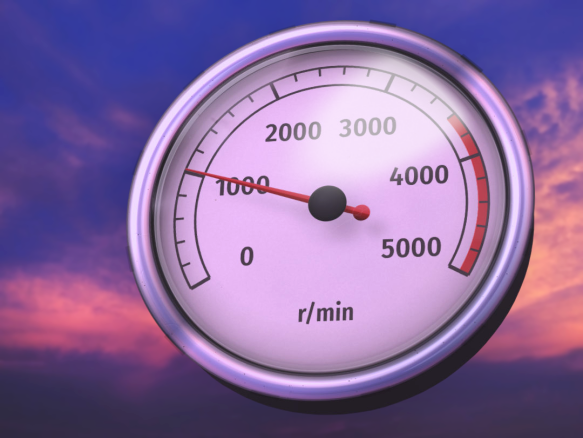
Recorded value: 1000 rpm
